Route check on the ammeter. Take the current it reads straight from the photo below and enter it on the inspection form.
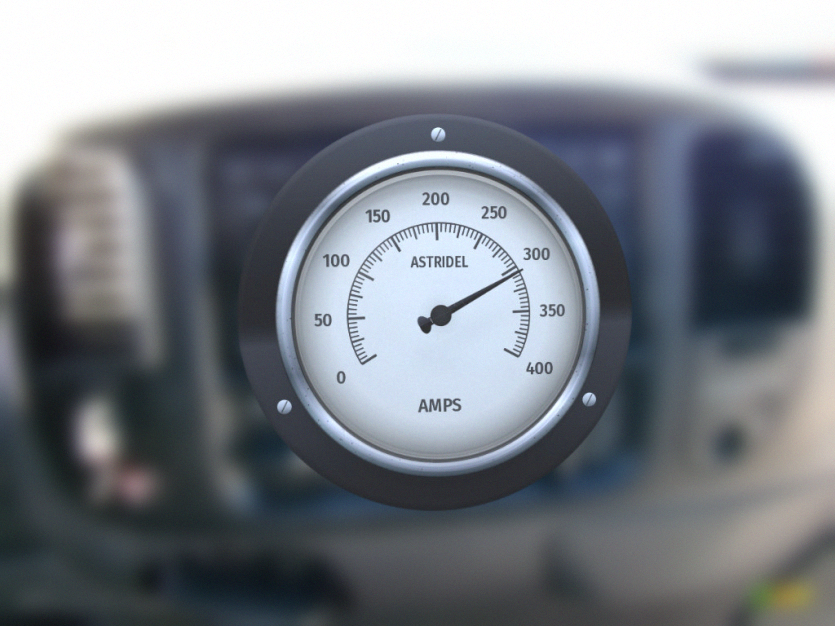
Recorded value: 305 A
